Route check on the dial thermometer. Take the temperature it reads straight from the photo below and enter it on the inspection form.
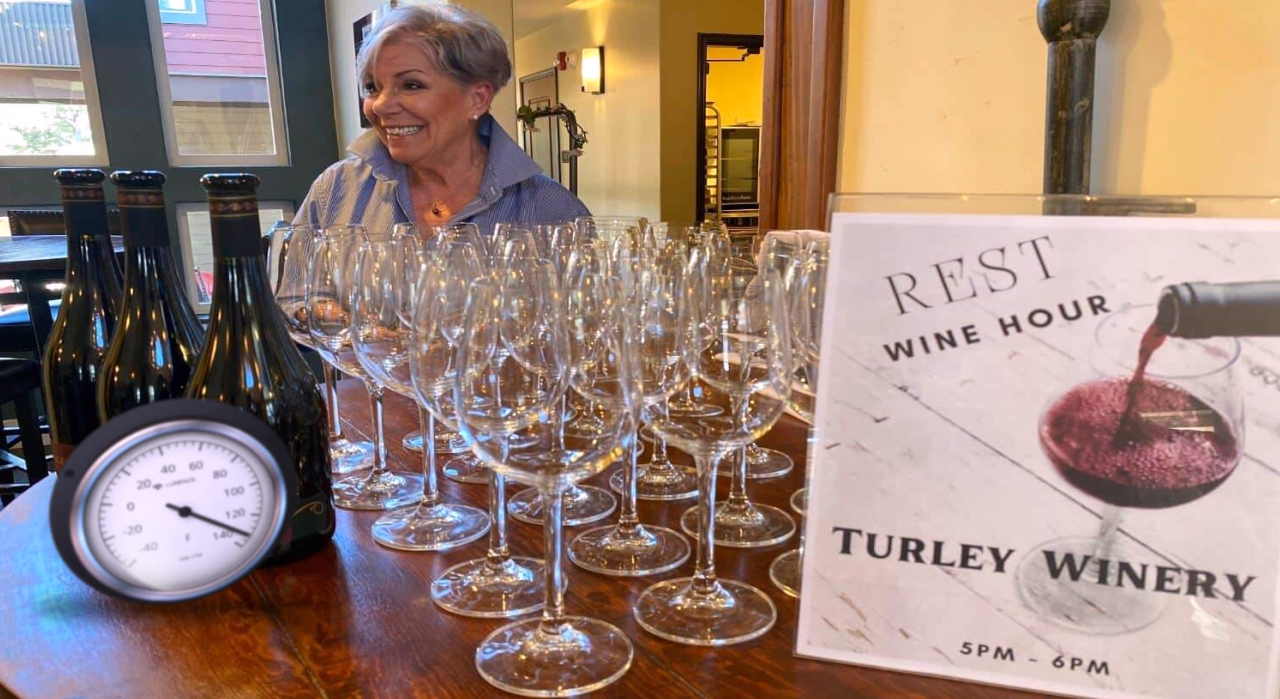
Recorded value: 132 °F
